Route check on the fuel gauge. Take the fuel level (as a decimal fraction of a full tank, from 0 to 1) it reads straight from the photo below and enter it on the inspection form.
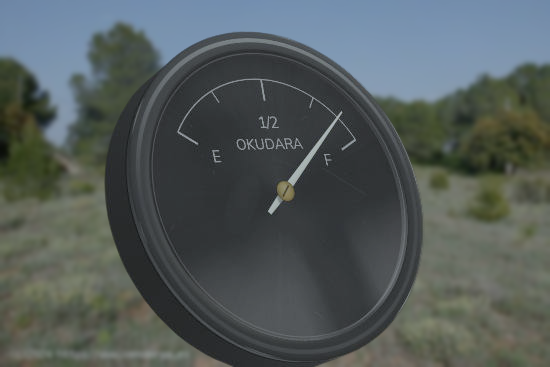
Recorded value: 0.875
